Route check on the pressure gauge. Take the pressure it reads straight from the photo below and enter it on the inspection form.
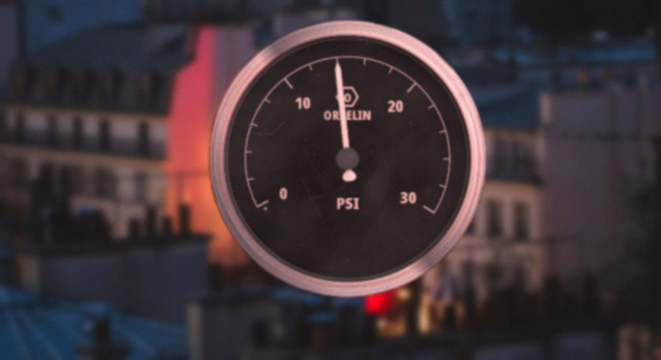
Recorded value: 14 psi
